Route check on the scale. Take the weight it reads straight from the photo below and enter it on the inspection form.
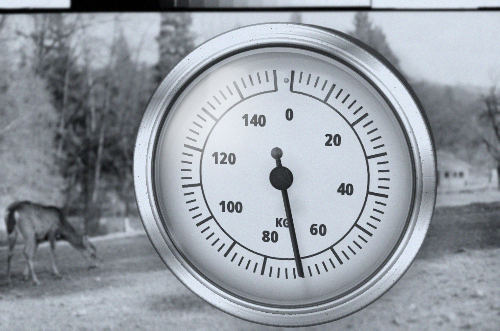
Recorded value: 70 kg
